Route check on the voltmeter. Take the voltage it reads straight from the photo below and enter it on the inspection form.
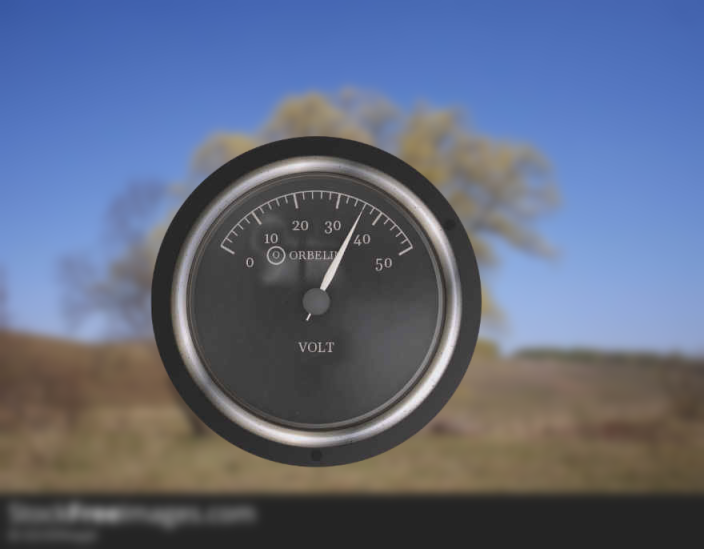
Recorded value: 36 V
